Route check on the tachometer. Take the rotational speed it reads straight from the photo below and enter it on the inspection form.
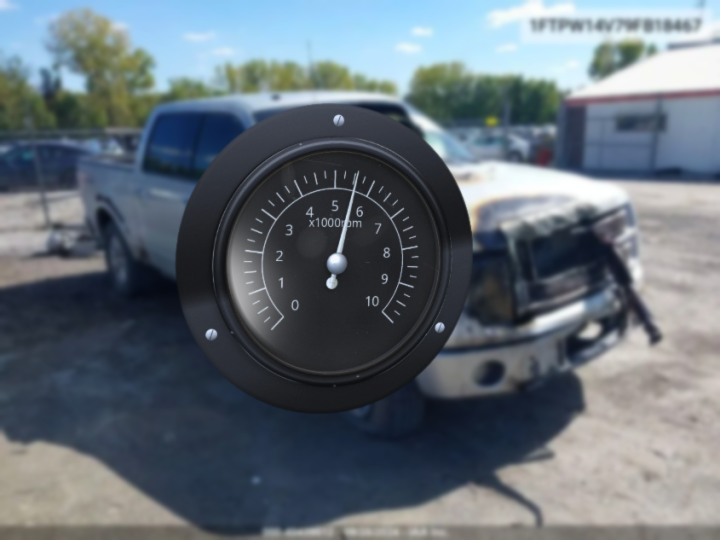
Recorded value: 5500 rpm
